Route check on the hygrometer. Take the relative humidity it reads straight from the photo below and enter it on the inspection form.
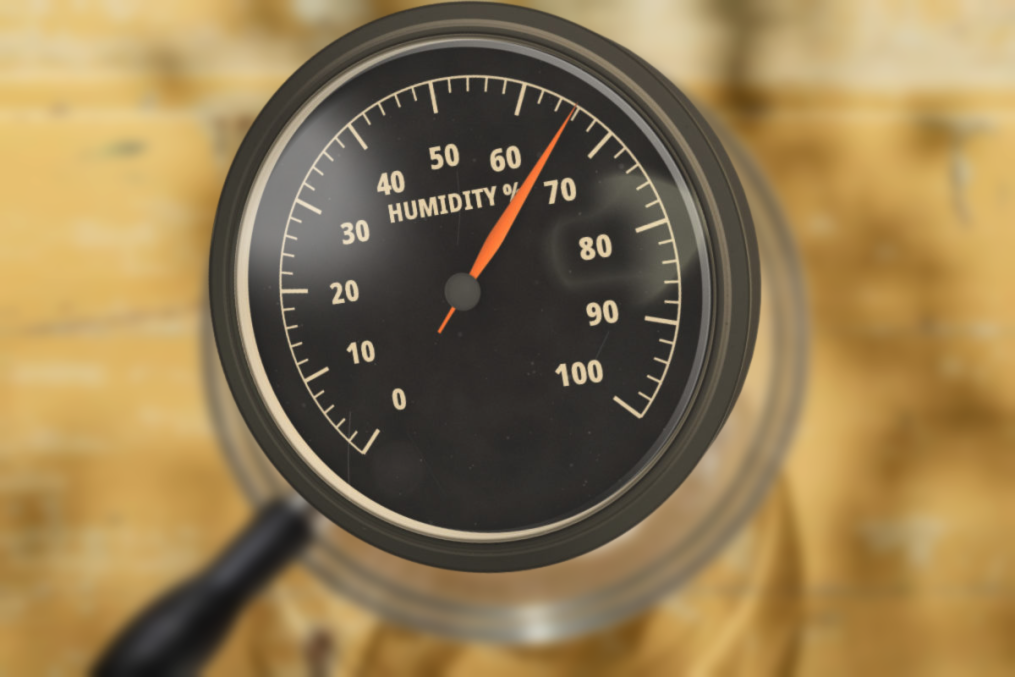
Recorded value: 66 %
